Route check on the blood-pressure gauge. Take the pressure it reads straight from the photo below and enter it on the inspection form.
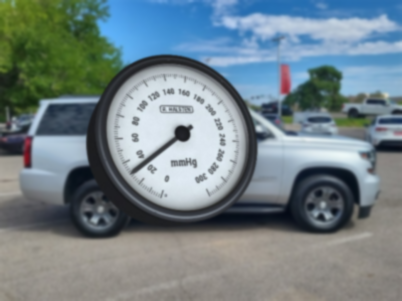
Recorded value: 30 mmHg
